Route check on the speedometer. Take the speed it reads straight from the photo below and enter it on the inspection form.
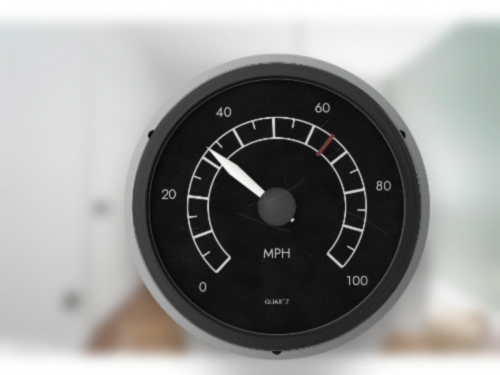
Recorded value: 32.5 mph
